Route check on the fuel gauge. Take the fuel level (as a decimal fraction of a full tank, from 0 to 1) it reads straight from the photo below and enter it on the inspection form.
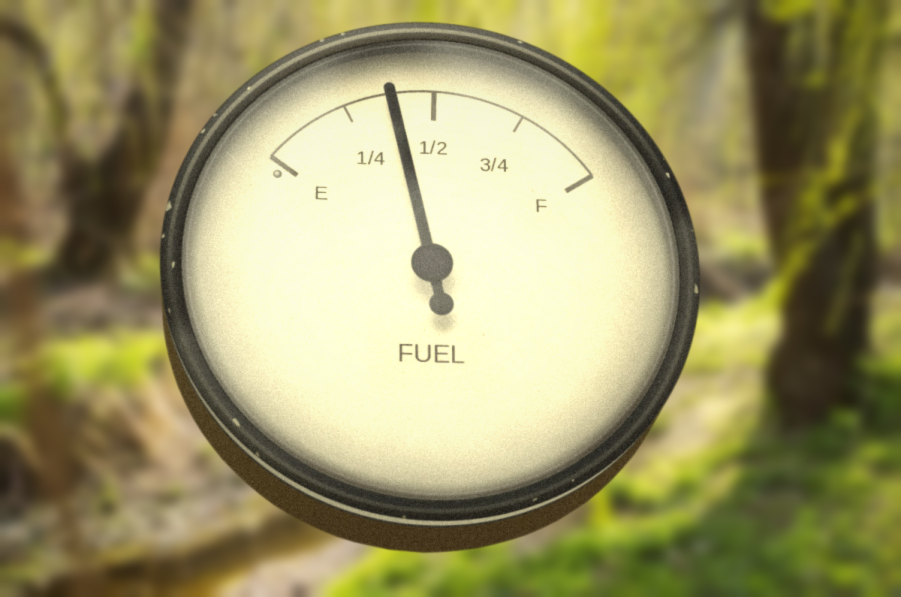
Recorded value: 0.375
